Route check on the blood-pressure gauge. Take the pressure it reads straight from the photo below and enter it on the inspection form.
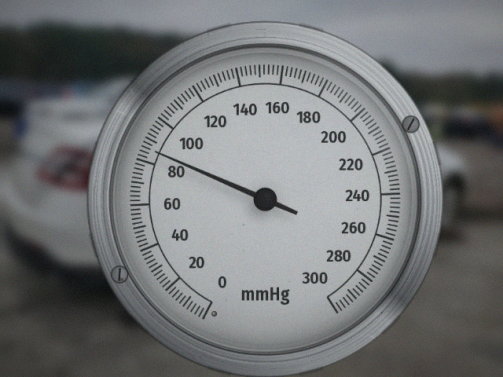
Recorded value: 86 mmHg
